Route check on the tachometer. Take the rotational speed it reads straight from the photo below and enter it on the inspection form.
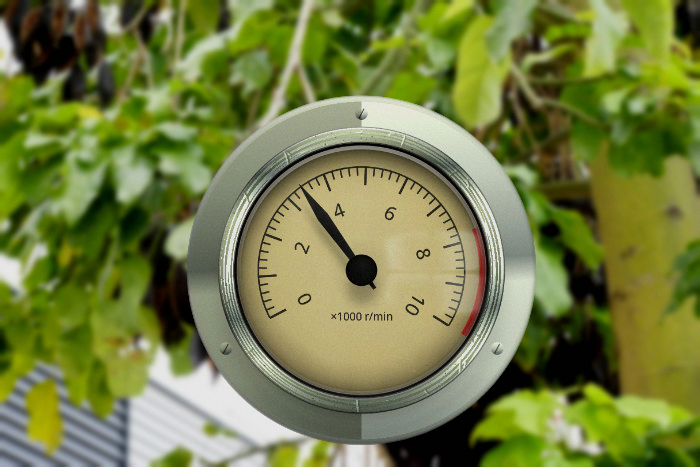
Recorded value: 3400 rpm
